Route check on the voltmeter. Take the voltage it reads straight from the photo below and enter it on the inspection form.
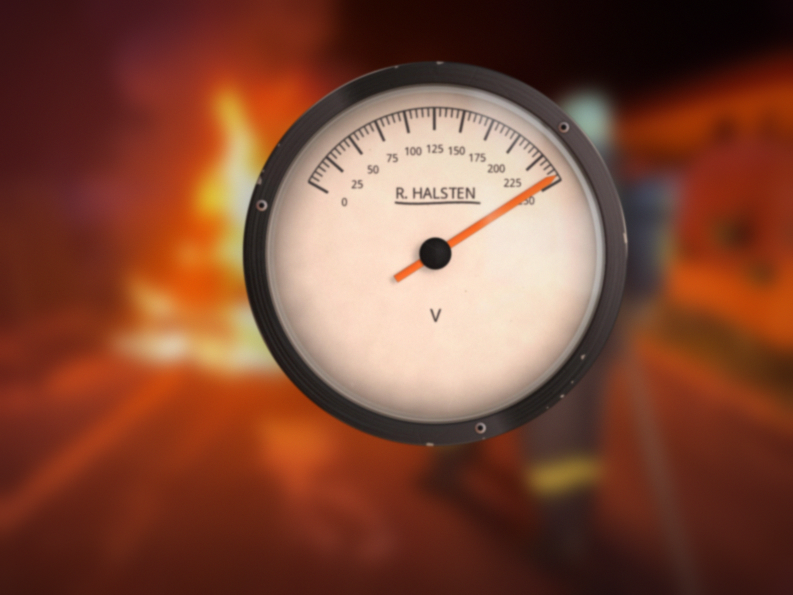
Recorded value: 245 V
